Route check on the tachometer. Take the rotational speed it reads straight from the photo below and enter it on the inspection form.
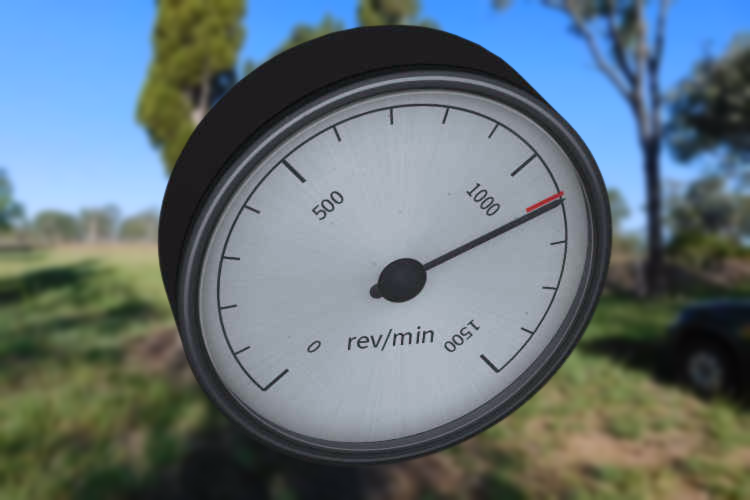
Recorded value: 1100 rpm
